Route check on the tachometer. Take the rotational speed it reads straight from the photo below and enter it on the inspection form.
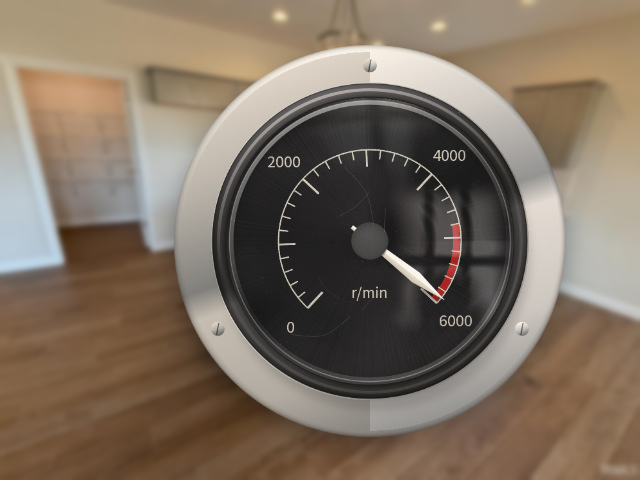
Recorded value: 5900 rpm
